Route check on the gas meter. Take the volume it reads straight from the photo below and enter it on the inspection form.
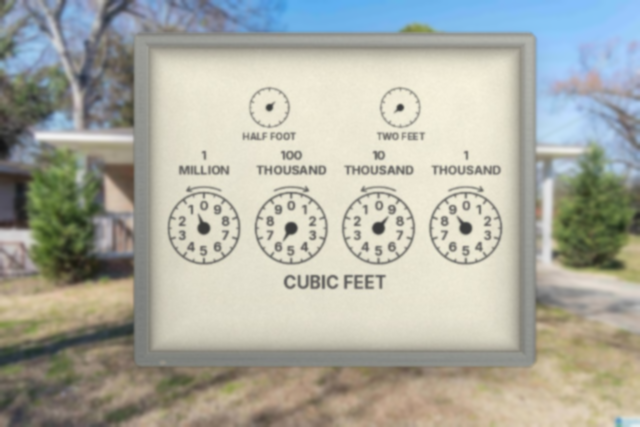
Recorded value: 58900 ft³
